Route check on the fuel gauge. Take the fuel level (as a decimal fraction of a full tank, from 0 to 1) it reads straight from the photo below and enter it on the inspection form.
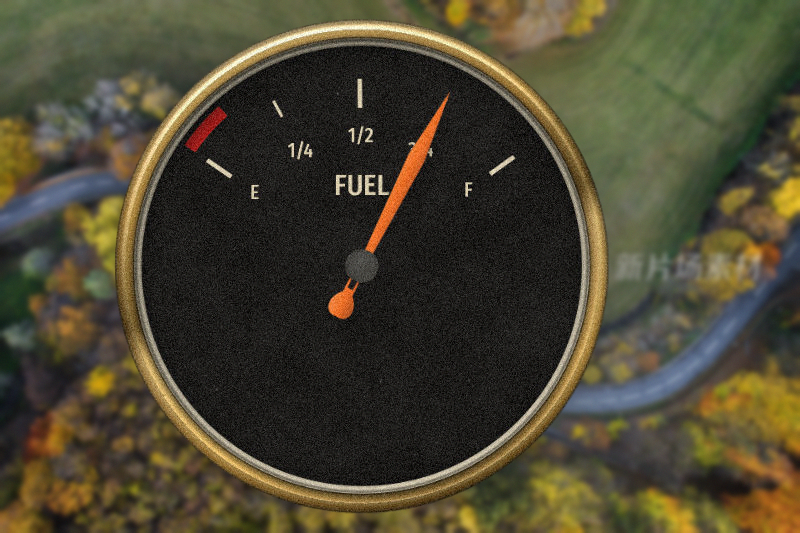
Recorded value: 0.75
